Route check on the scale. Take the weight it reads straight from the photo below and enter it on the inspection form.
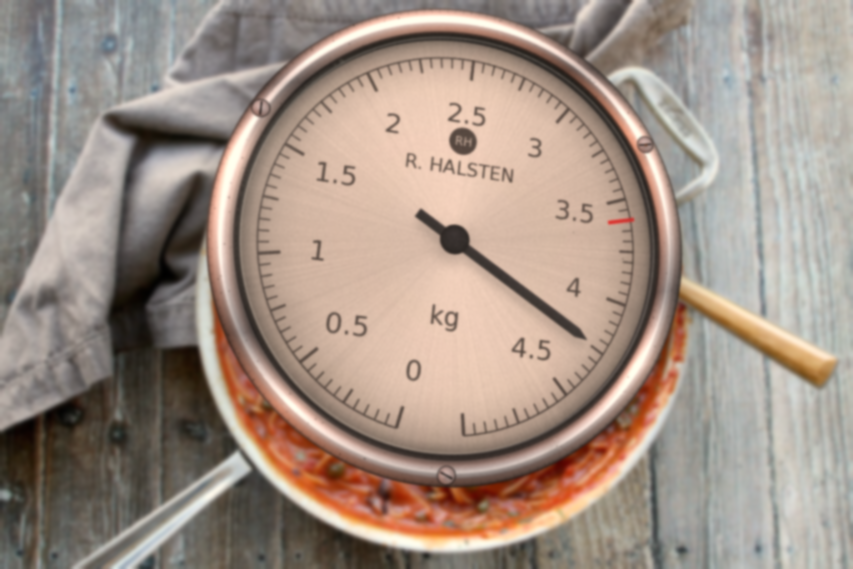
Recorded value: 4.25 kg
